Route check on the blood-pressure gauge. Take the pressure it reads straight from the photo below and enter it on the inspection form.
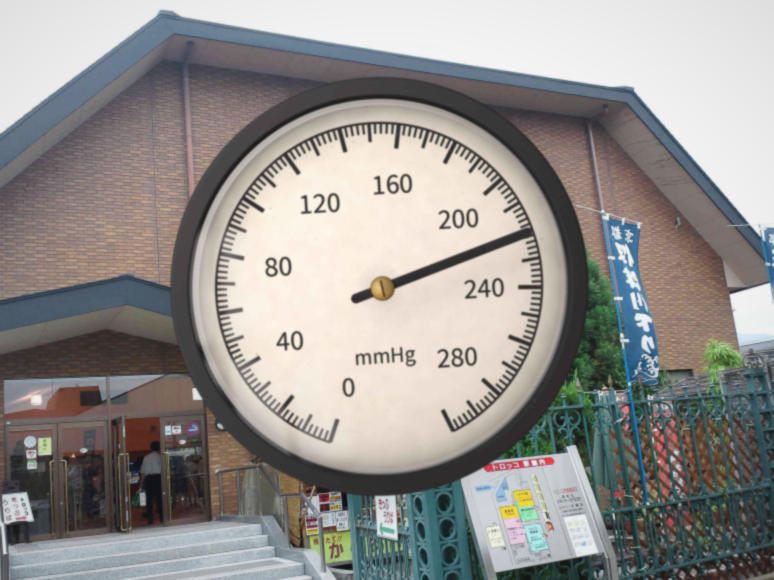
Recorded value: 220 mmHg
